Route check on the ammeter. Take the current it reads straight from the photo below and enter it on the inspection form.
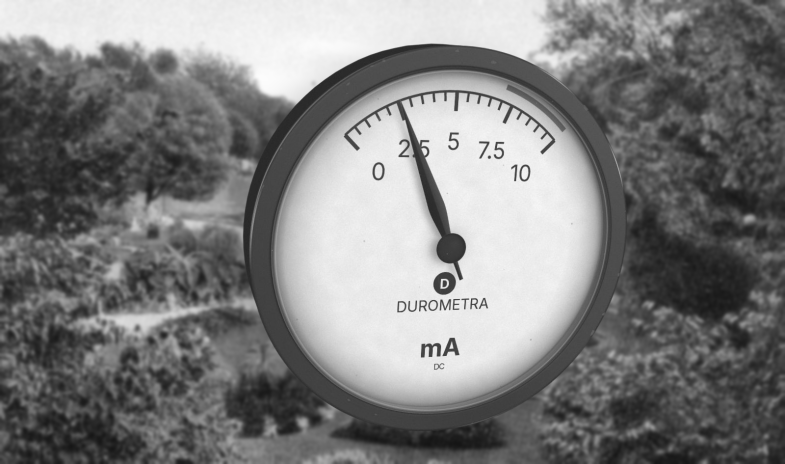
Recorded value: 2.5 mA
